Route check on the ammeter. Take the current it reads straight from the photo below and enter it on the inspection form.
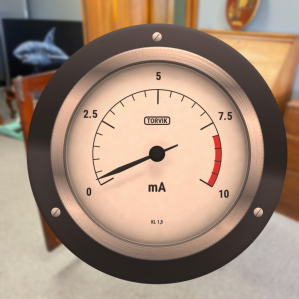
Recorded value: 0.25 mA
